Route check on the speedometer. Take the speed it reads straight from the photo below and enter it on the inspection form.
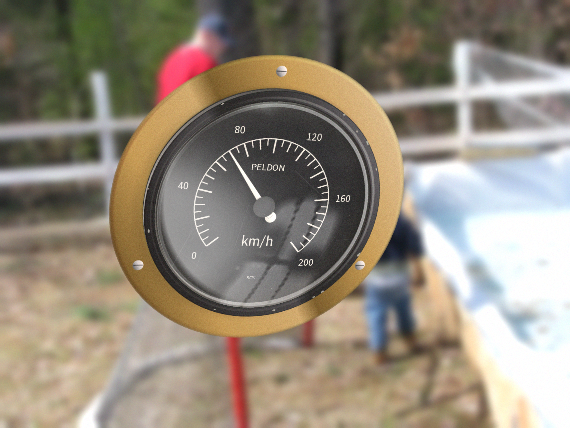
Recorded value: 70 km/h
